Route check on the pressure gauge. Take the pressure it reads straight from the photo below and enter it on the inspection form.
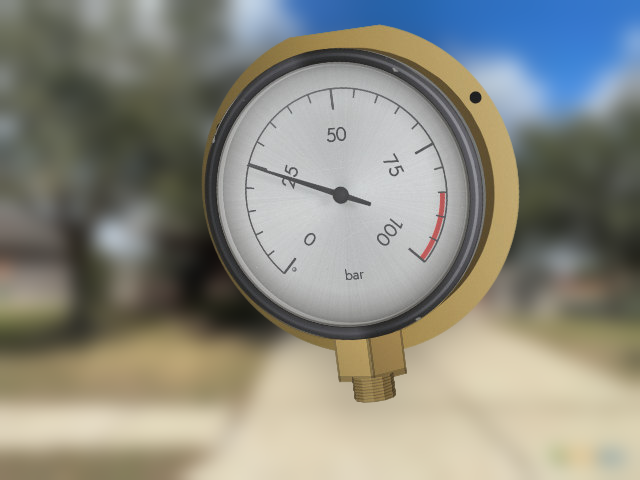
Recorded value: 25 bar
